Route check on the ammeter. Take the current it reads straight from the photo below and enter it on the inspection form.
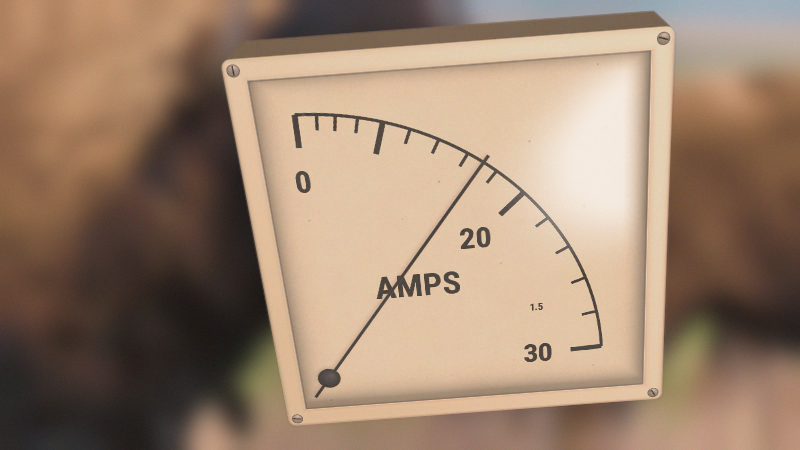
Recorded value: 17 A
